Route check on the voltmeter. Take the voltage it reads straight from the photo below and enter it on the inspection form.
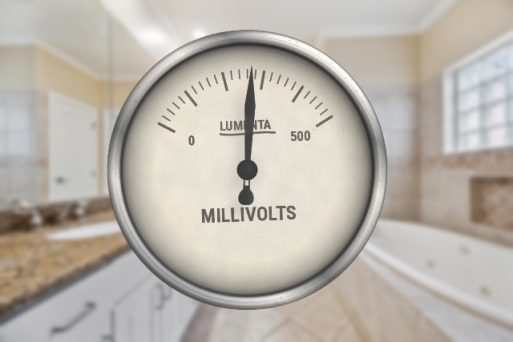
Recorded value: 270 mV
